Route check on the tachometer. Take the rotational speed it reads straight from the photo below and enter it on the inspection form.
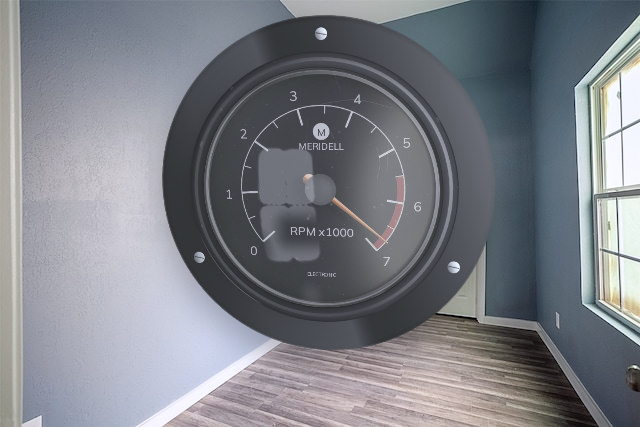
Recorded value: 6750 rpm
